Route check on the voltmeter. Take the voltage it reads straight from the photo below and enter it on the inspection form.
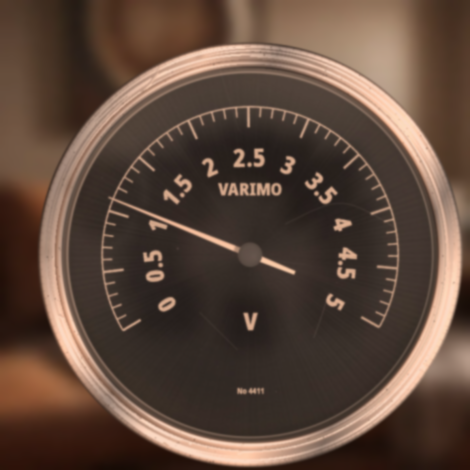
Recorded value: 1.1 V
